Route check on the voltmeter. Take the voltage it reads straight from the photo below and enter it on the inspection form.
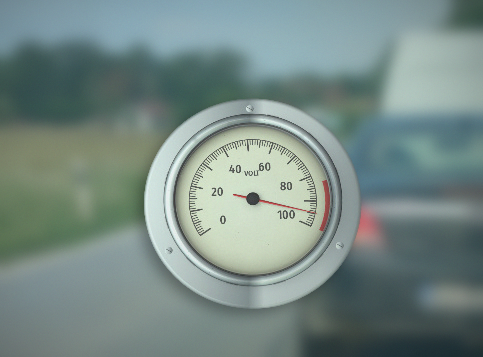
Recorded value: 95 V
